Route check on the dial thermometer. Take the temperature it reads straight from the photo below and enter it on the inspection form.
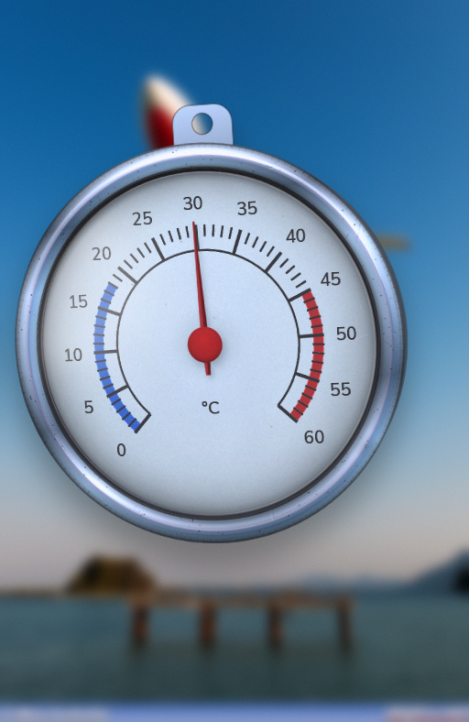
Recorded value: 30 °C
